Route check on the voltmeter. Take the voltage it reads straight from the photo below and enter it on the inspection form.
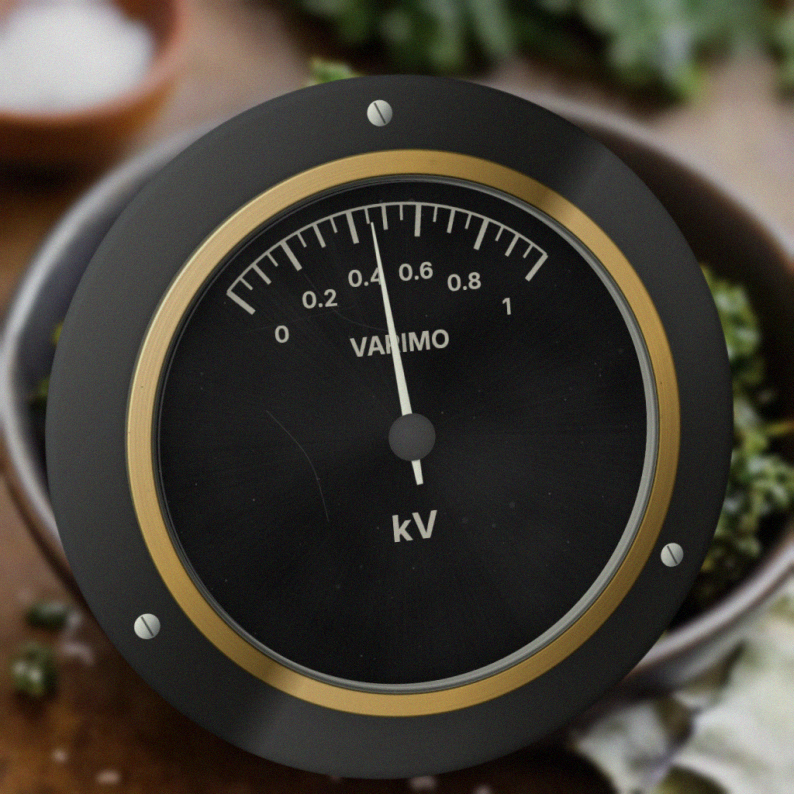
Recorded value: 0.45 kV
